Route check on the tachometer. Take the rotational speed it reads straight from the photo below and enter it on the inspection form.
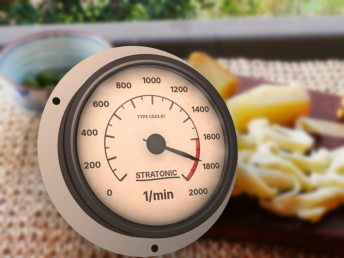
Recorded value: 1800 rpm
